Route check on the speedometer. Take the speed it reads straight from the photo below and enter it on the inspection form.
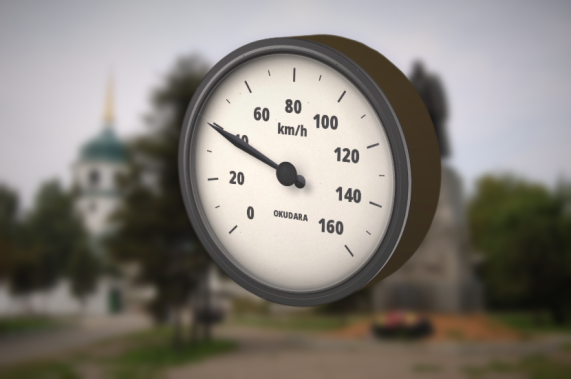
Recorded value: 40 km/h
